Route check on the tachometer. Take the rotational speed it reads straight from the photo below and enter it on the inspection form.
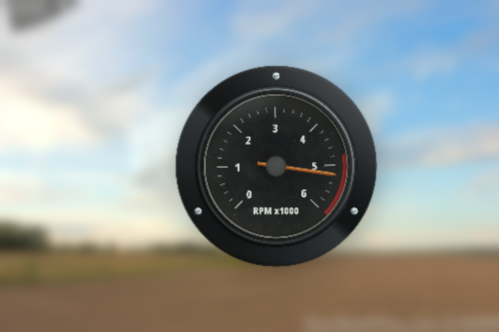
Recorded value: 5200 rpm
